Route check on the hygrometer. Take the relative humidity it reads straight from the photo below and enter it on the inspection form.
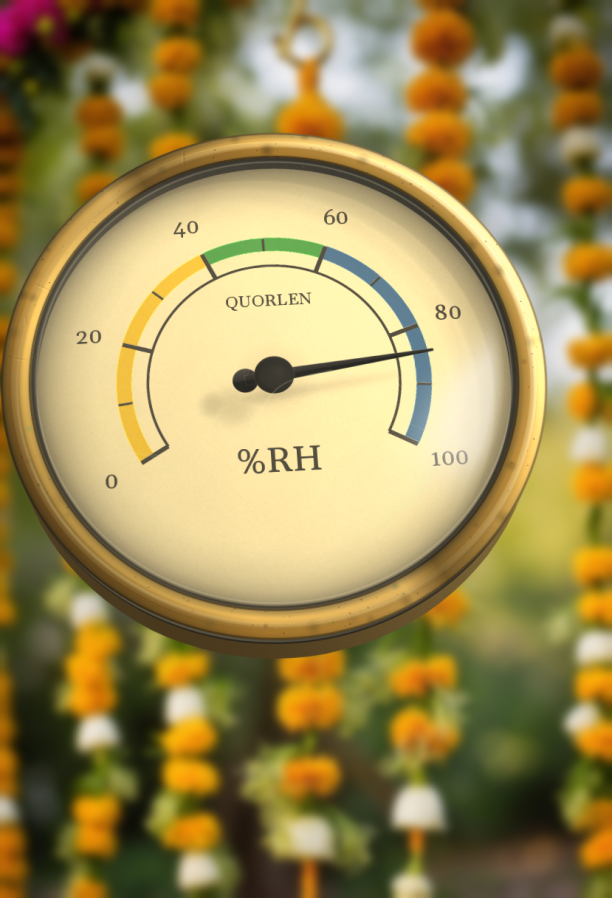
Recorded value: 85 %
